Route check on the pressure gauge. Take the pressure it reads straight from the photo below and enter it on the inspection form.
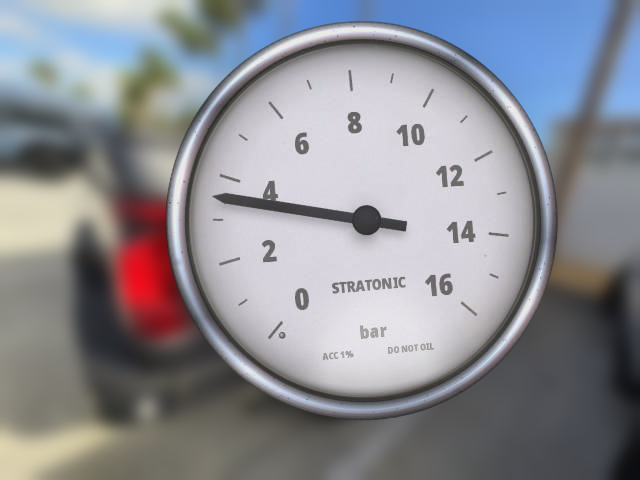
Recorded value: 3.5 bar
